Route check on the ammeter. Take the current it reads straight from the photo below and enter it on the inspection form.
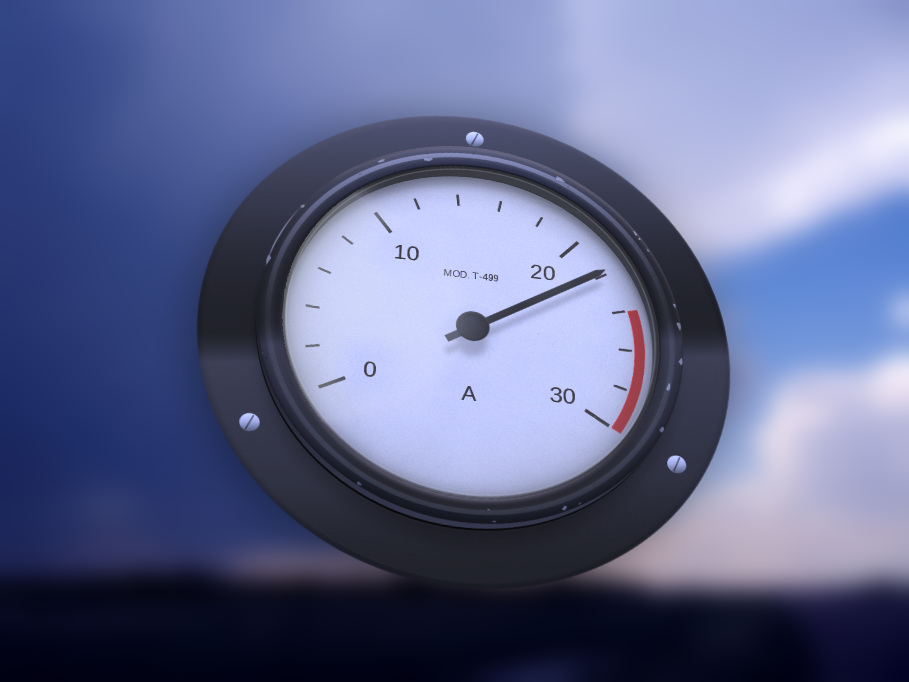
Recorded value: 22 A
